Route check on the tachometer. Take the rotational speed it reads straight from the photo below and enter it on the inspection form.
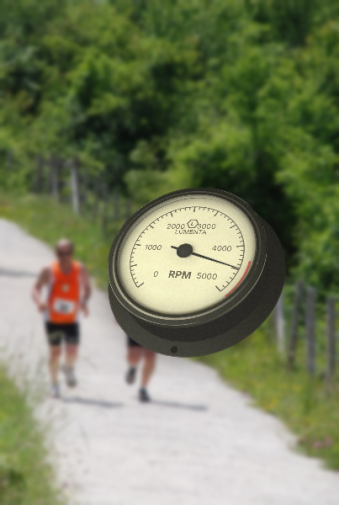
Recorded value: 4500 rpm
